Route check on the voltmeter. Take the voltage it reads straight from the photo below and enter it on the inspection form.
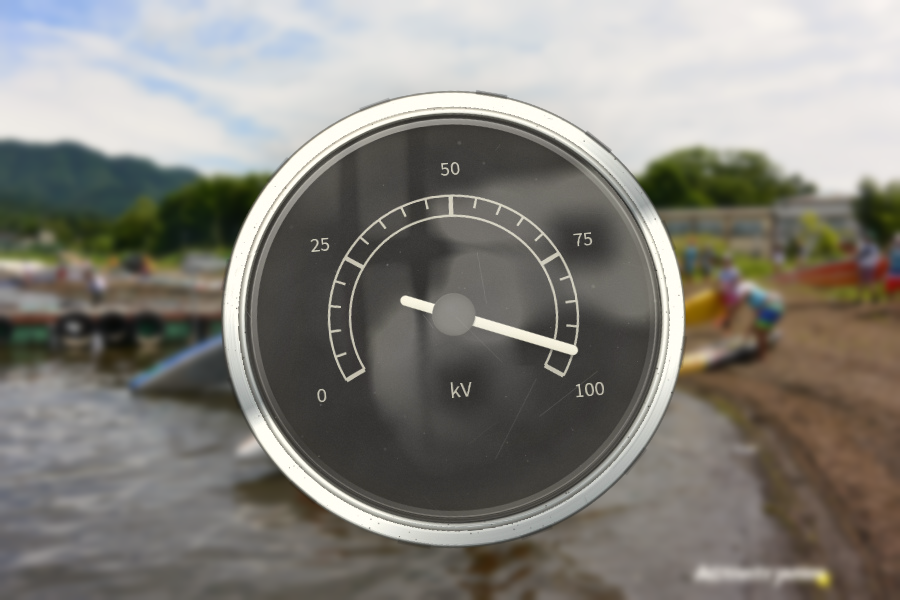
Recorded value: 95 kV
